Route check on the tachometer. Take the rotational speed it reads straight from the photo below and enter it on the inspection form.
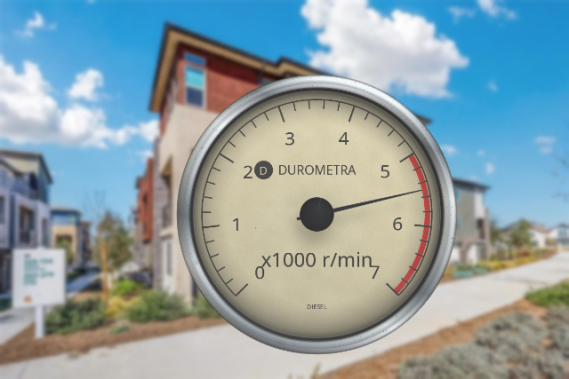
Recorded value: 5500 rpm
